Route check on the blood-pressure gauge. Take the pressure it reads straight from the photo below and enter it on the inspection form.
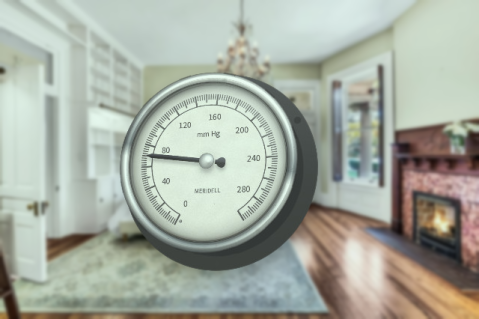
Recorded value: 70 mmHg
